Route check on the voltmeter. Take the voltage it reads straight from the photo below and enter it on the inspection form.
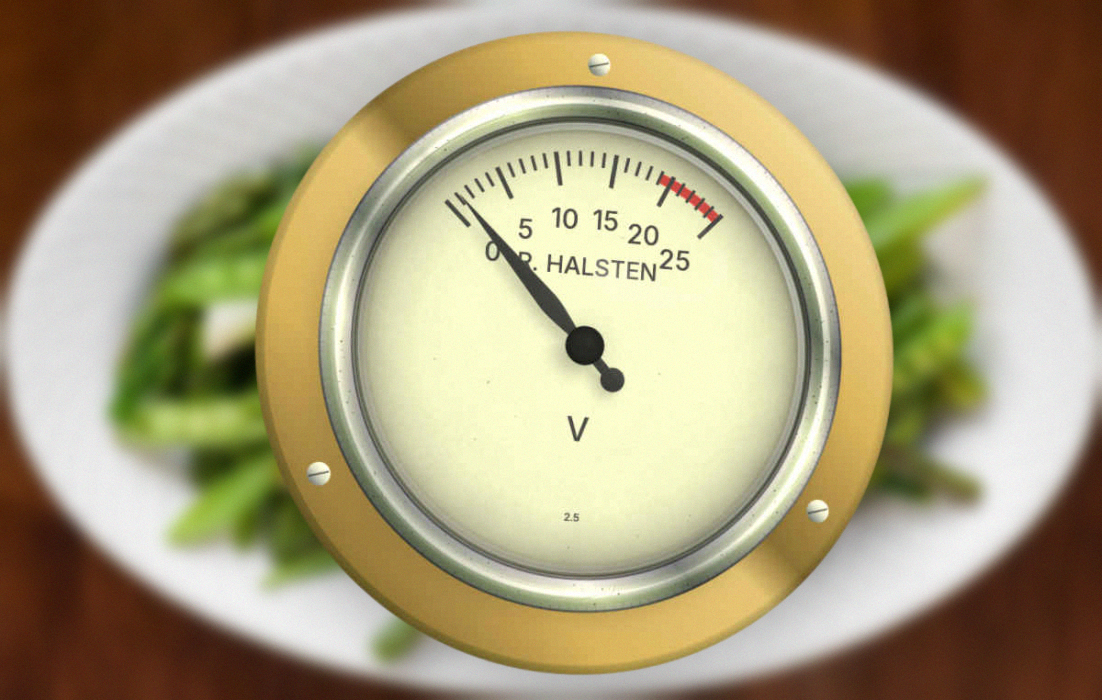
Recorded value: 1 V
